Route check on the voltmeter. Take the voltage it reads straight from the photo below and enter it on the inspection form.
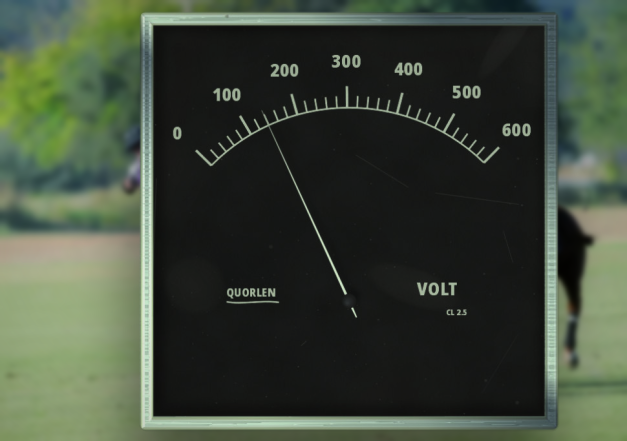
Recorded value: 140 V
